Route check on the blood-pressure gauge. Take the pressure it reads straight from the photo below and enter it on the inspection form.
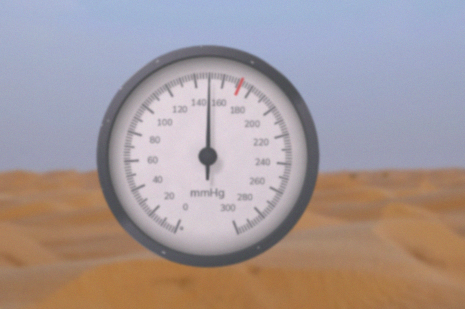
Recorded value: 150 mmHg
